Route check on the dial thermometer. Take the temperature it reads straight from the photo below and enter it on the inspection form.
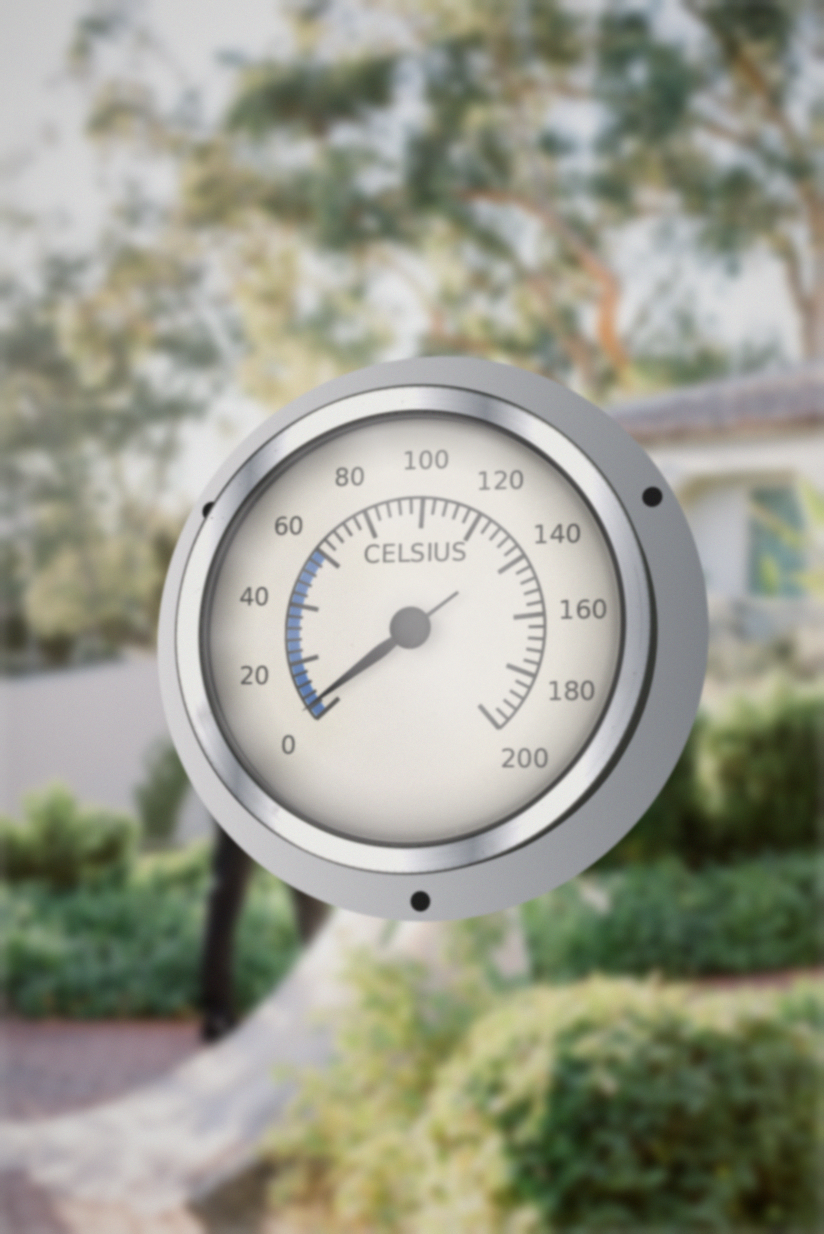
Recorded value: 4 °C
